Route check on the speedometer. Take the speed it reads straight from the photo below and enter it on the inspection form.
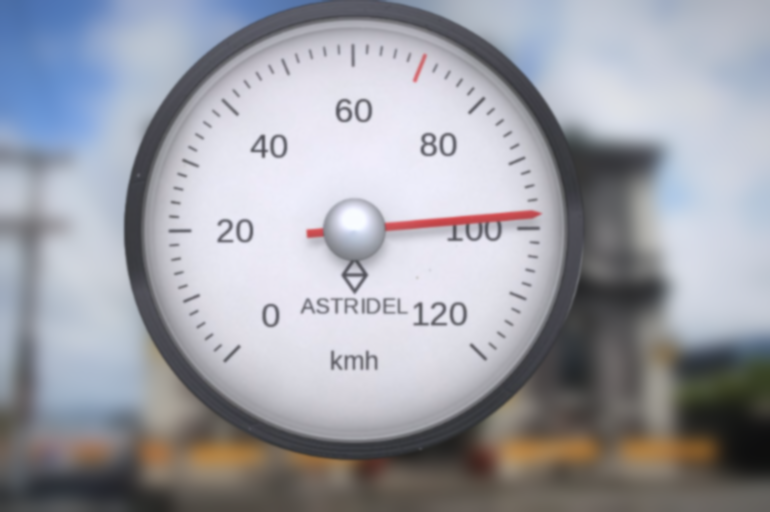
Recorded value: 98 km/h
